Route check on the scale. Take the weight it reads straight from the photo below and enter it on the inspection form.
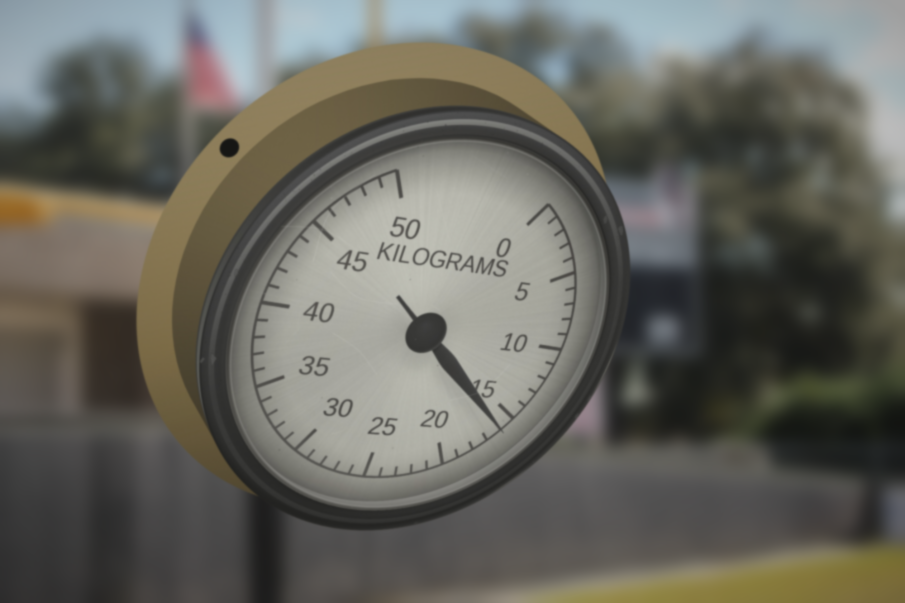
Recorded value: 16 kg
